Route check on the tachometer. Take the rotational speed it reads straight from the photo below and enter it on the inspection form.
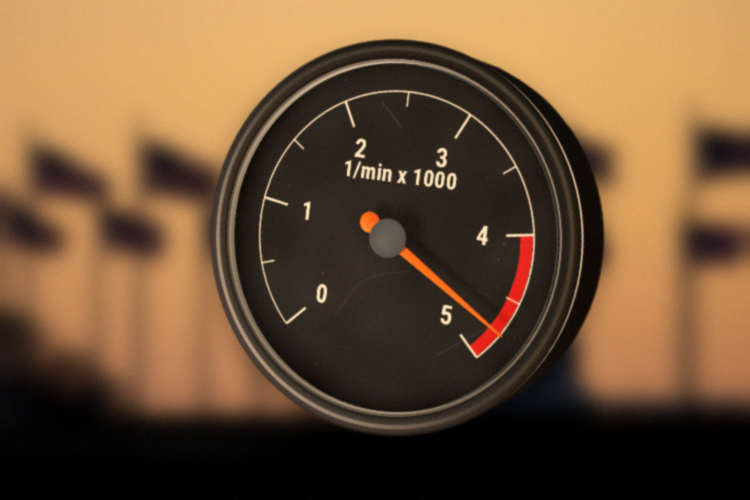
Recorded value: 4750 rpm
